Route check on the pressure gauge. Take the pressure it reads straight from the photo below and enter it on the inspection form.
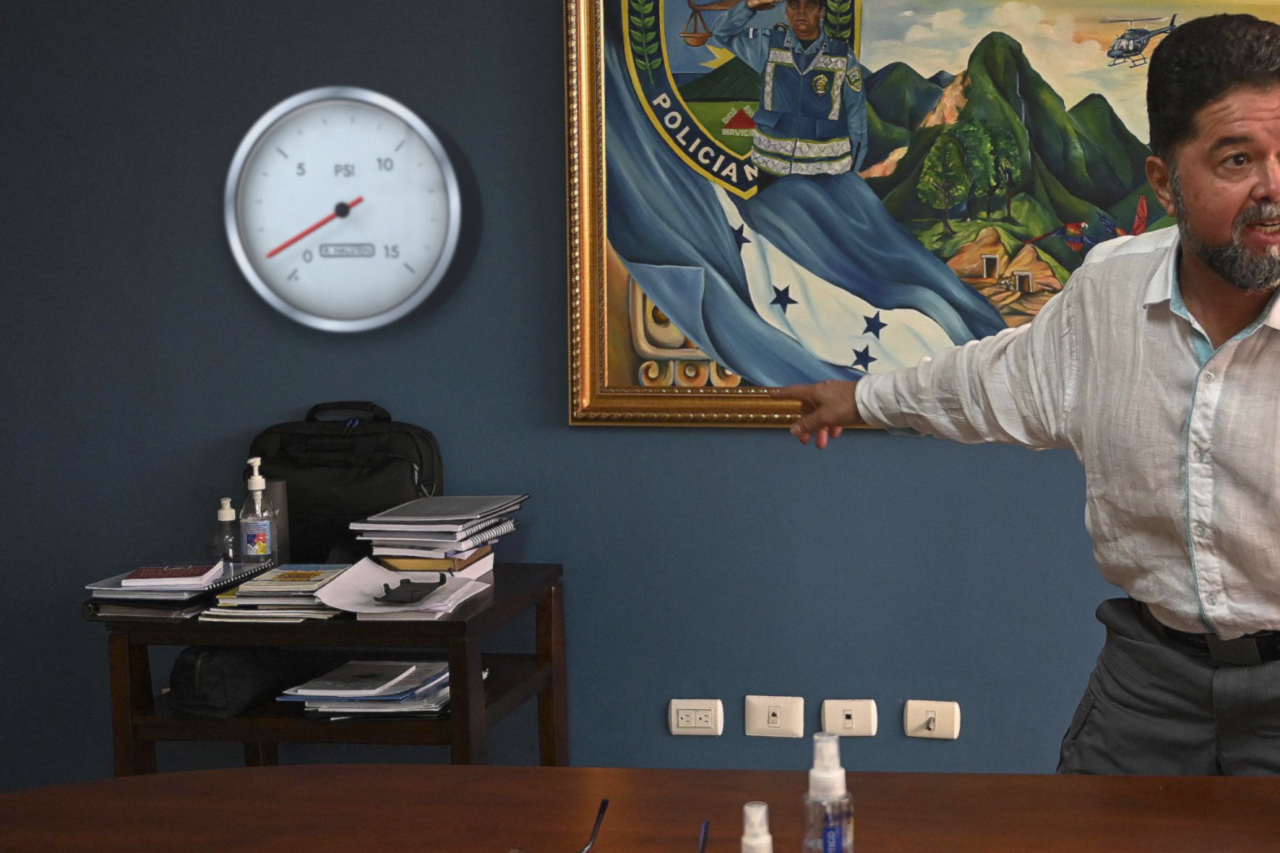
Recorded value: 1 psi
